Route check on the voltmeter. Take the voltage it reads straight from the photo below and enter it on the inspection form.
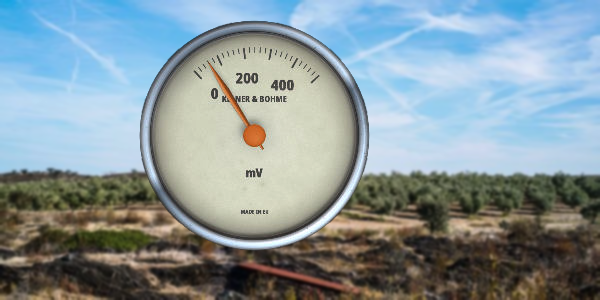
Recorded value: 60 mV
